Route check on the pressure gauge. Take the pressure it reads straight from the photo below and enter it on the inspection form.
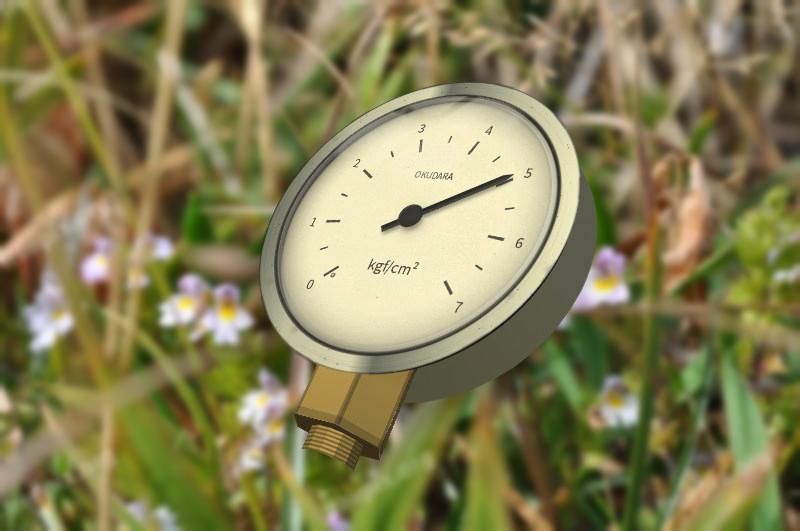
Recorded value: 5 kg/cm²
